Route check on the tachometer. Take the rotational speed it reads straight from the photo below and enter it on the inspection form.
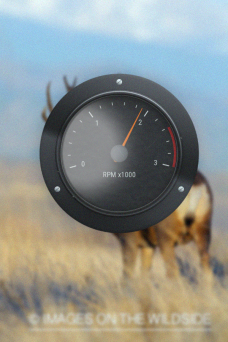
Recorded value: 1900 rpm
